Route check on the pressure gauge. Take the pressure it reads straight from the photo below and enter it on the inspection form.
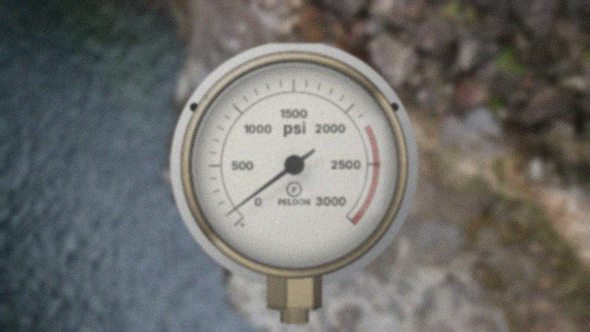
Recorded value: 100 psi
